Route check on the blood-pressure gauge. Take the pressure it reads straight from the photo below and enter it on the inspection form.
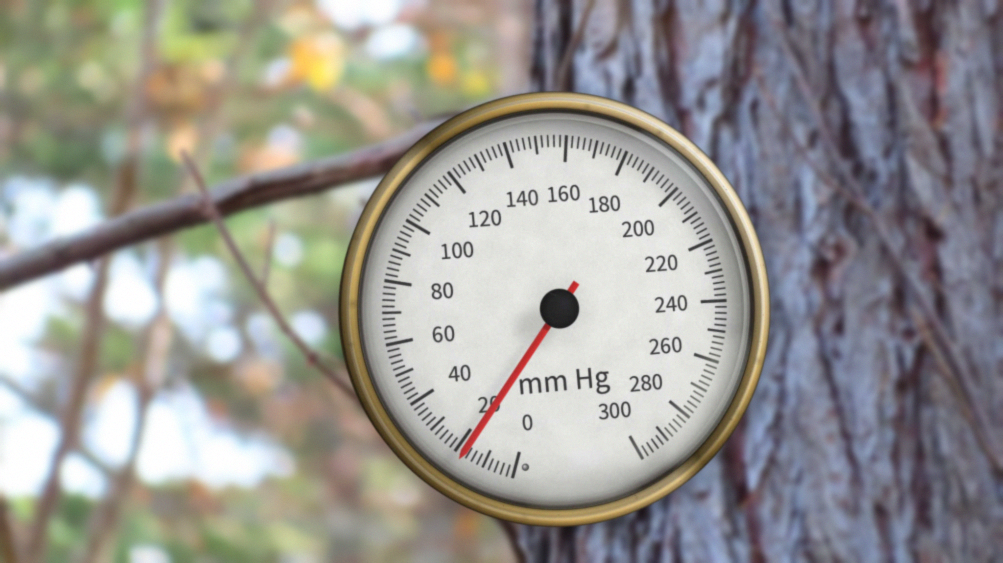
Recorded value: 18 mmHg
